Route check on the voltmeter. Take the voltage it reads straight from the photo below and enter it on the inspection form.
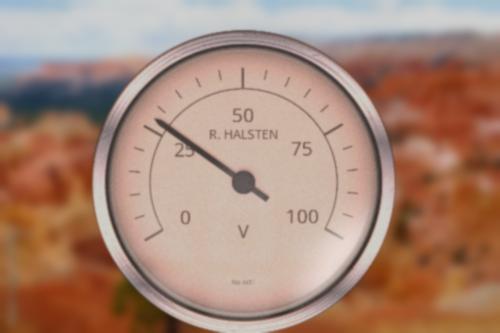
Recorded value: 27.5 V
